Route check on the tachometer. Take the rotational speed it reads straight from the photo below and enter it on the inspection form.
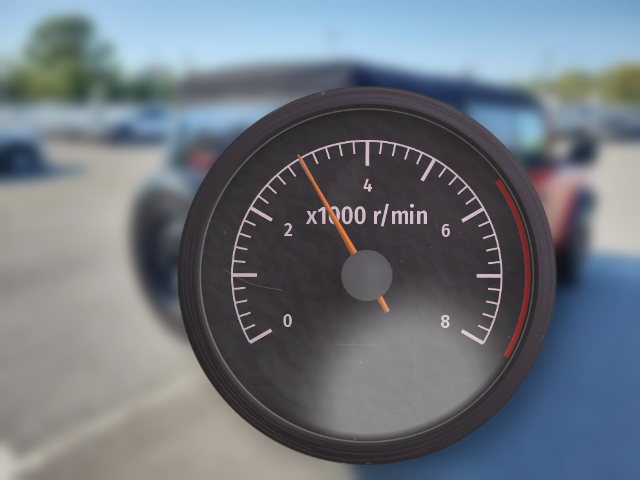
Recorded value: 3000 rpm
